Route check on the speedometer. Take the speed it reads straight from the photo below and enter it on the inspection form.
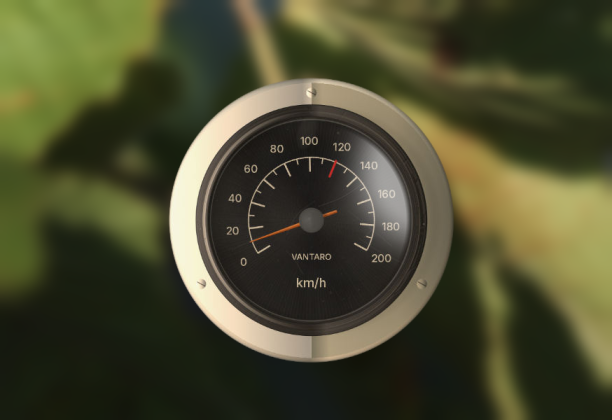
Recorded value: 10 km/h
